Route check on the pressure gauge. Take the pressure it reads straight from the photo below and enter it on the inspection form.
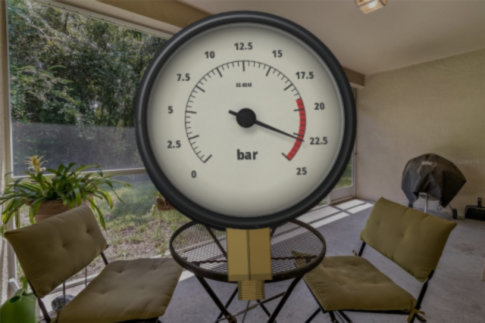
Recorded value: 23 bar
